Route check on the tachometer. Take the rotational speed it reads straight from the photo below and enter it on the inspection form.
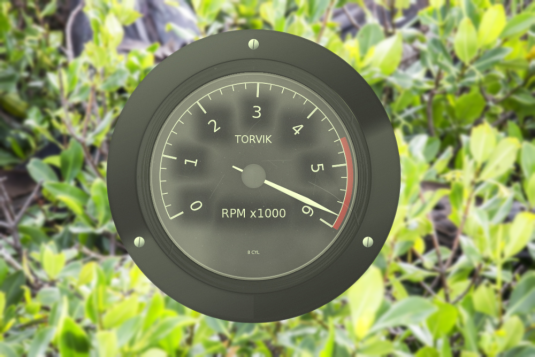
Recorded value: 5800 rpm
